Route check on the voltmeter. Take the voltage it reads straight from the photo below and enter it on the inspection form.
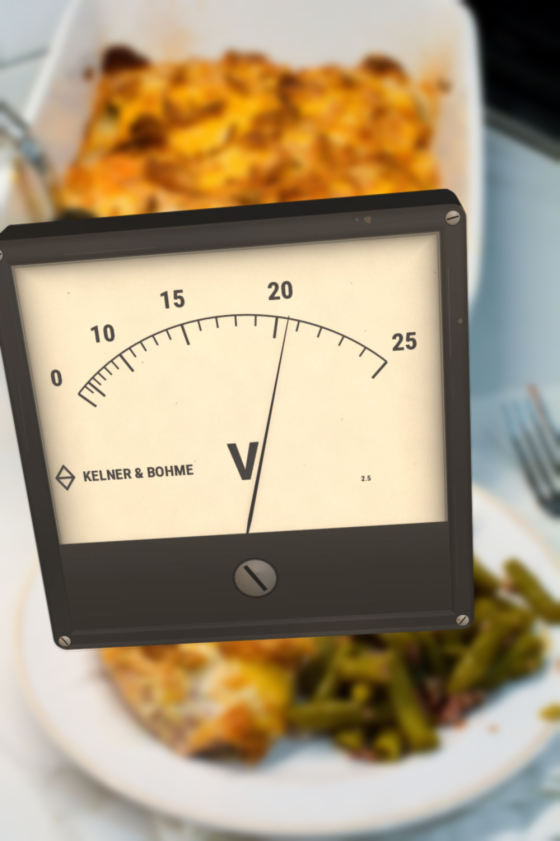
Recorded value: 20.5 V
